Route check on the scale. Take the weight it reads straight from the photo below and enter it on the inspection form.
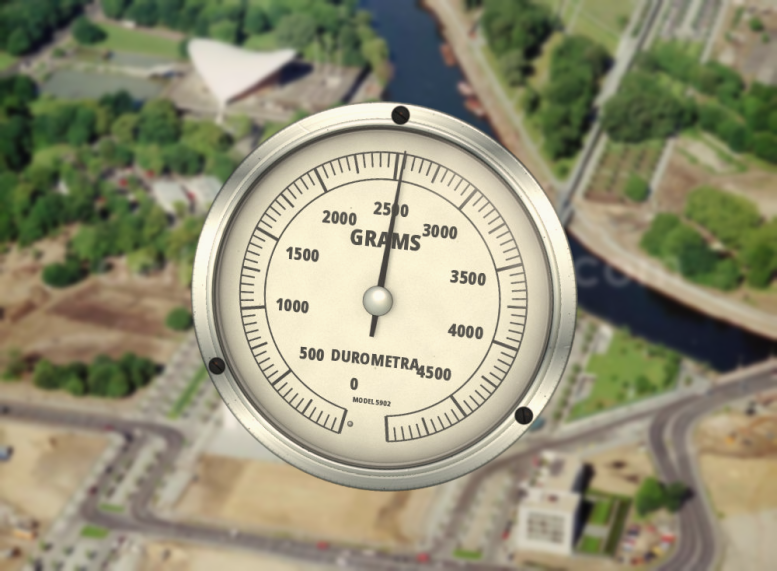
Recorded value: 2550 g
